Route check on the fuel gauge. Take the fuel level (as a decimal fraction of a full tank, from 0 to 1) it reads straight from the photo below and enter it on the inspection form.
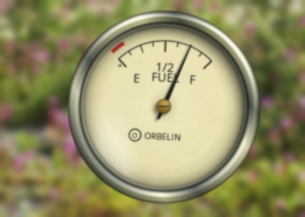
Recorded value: 0.75
